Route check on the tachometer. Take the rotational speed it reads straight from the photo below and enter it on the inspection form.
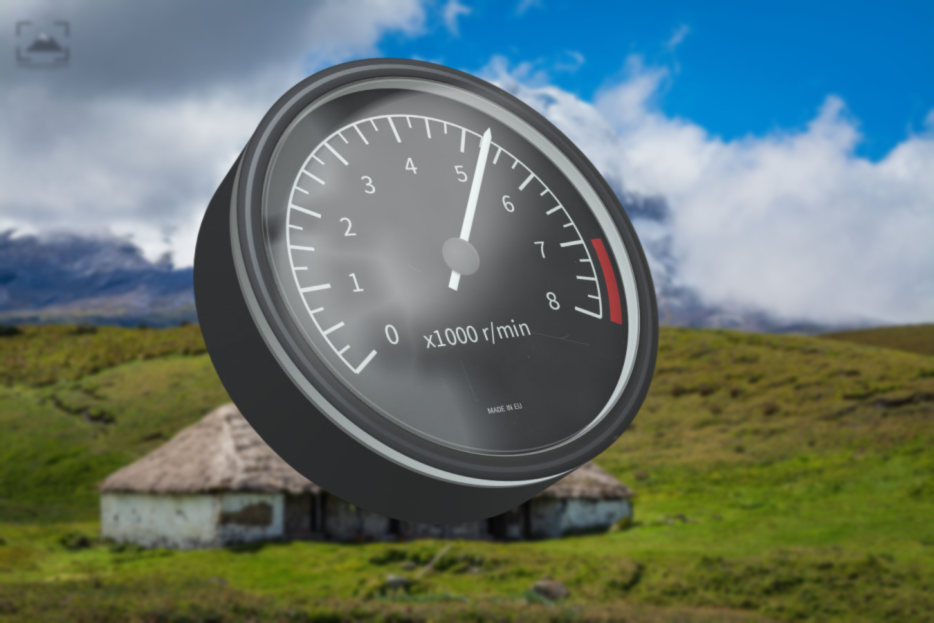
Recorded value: 5250 rpm
